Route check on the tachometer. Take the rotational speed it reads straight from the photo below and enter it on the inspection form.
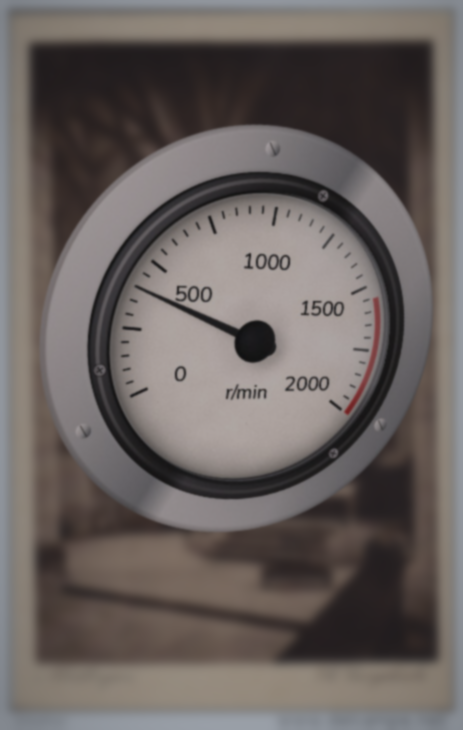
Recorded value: 400 rpm
